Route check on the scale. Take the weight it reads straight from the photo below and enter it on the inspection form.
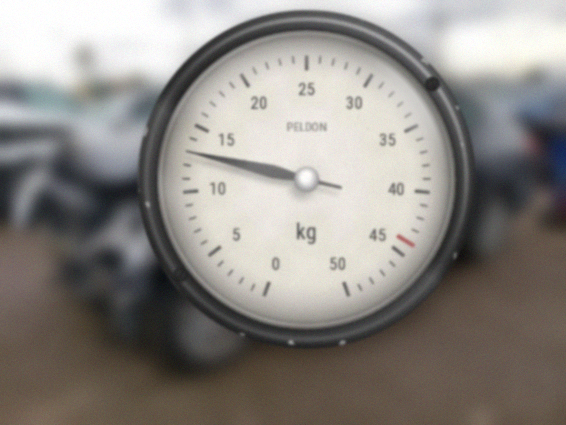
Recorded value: 13 kg
